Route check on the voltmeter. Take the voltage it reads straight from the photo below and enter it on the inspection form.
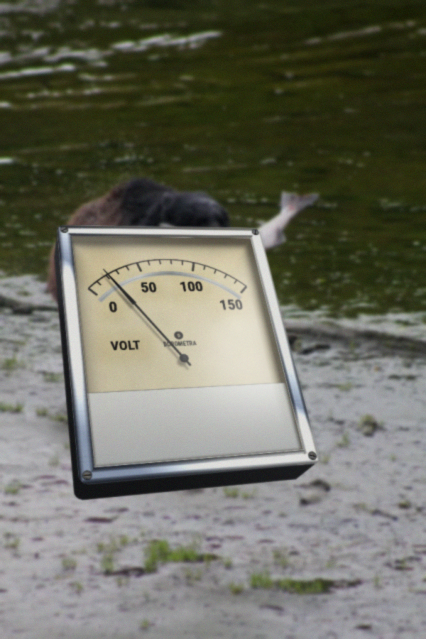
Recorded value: 20 V
